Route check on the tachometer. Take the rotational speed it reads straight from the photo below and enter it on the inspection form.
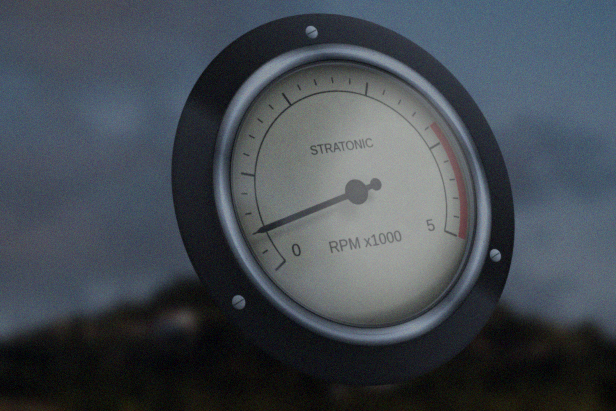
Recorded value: 400 rpm
